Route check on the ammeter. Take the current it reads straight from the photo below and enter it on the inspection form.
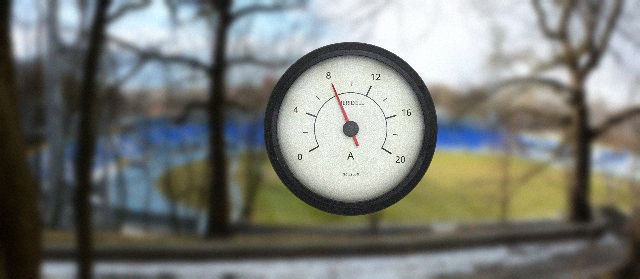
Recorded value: 8 A
